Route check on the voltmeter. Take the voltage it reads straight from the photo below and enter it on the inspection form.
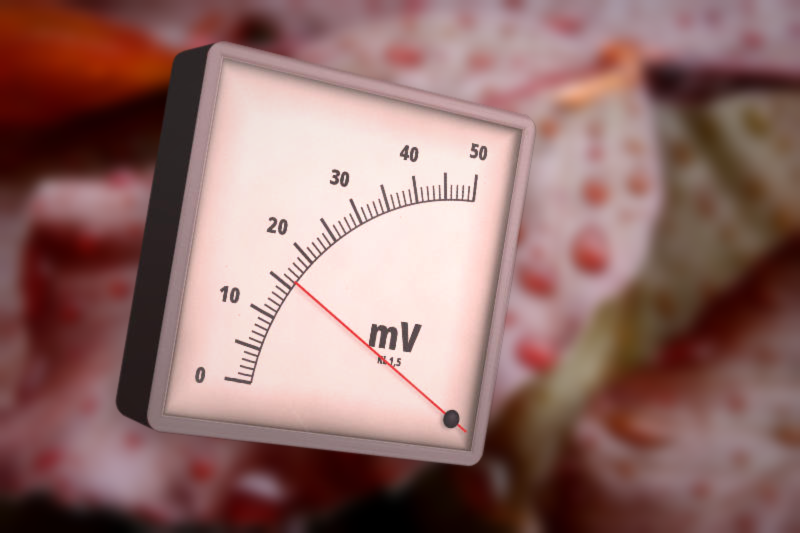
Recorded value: 16 mV
